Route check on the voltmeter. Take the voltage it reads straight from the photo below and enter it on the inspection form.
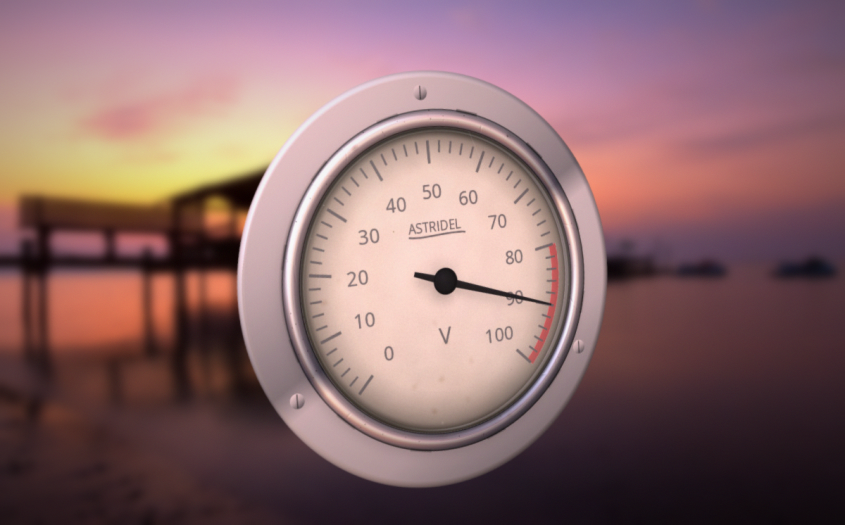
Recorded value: 90 V
